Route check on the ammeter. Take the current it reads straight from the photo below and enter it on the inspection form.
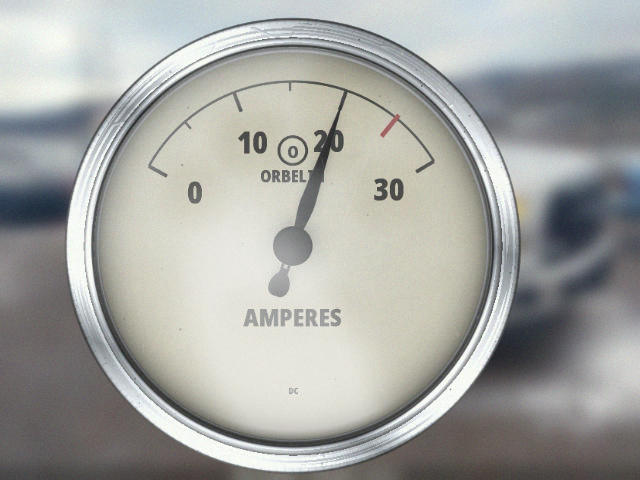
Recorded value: 20 A
